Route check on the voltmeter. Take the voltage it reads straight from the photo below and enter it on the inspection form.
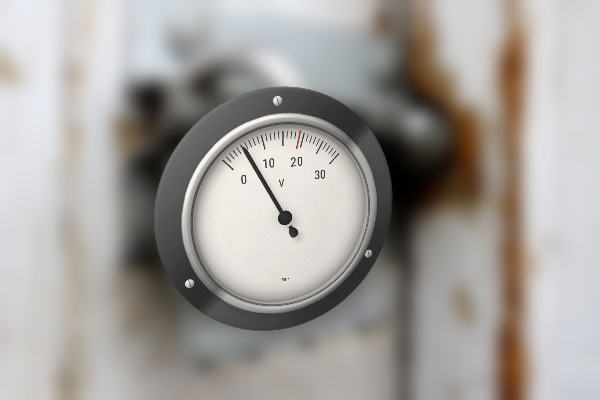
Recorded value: 5 V
